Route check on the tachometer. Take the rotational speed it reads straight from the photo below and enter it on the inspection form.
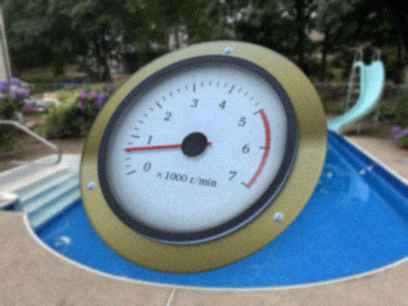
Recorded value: 600 rpm
